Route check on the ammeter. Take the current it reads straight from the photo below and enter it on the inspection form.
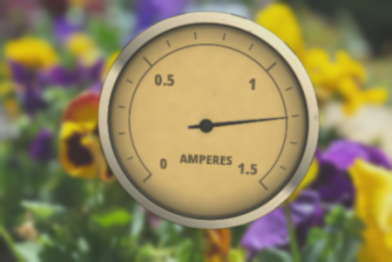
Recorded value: 1.2 A
